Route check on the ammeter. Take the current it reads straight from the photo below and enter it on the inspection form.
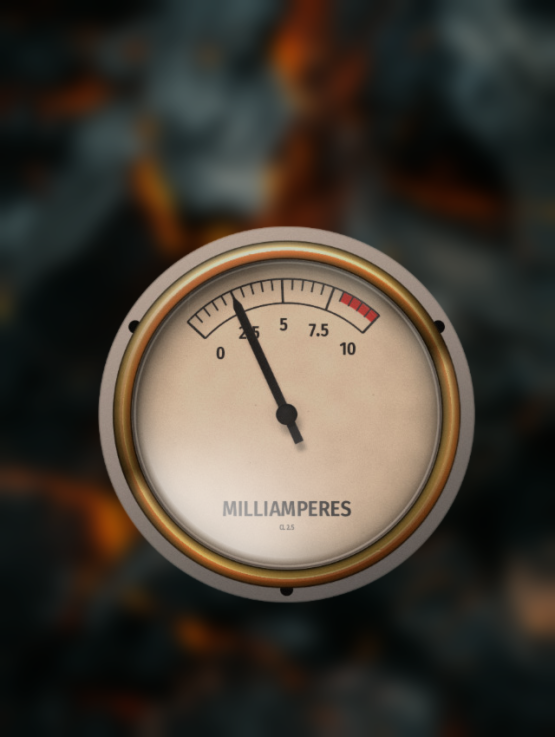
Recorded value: 2.5 mA
